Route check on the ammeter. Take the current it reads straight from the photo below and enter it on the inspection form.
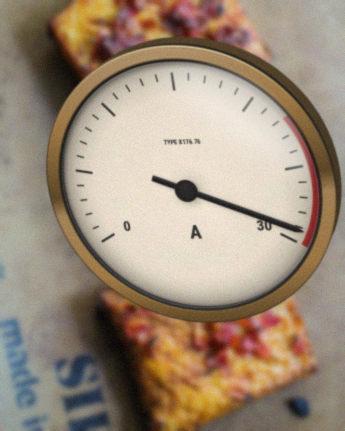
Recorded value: 29 A
